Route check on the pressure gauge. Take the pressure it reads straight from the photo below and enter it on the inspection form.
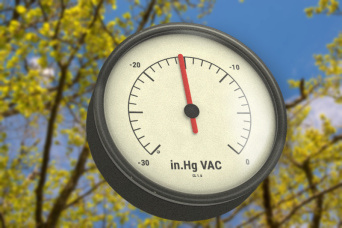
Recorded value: -15.5 inHg
